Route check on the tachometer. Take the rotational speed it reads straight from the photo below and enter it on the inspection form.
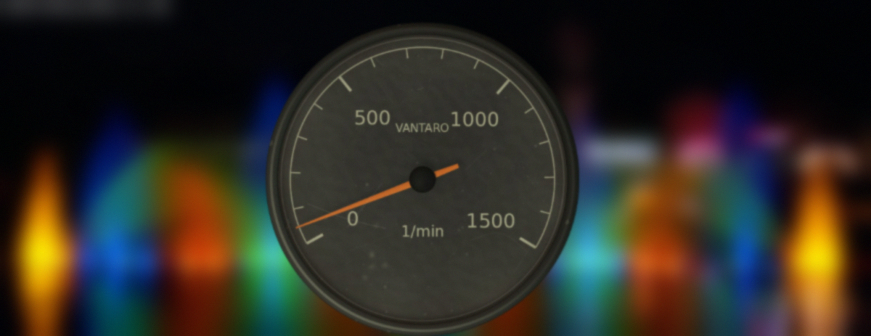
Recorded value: 50 rpm
